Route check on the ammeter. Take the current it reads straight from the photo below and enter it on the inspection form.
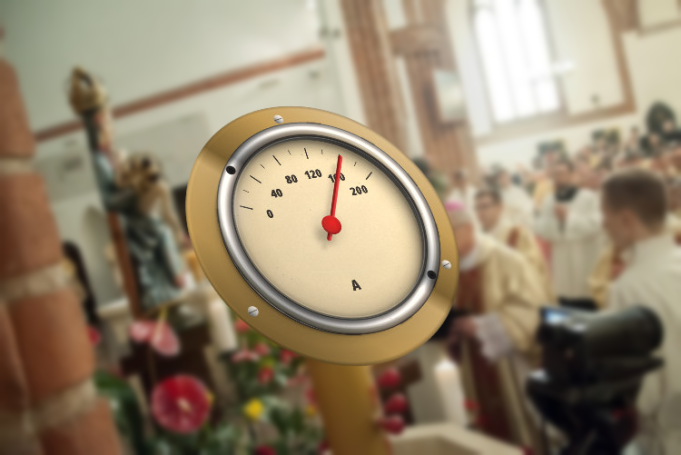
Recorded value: 160 A
